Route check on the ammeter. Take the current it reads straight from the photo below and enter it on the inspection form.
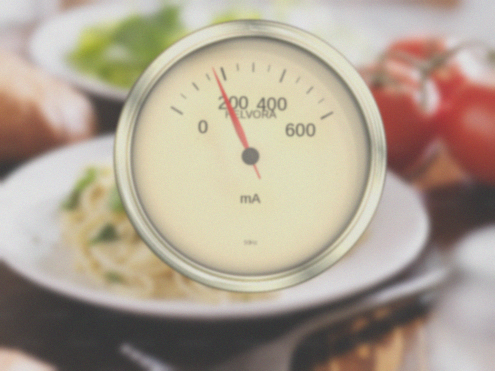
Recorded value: 175 mA
